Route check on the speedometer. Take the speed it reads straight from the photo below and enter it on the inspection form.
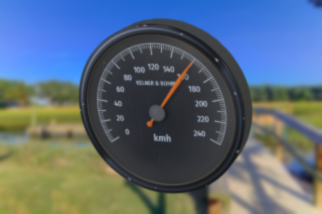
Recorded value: 160 km/h
